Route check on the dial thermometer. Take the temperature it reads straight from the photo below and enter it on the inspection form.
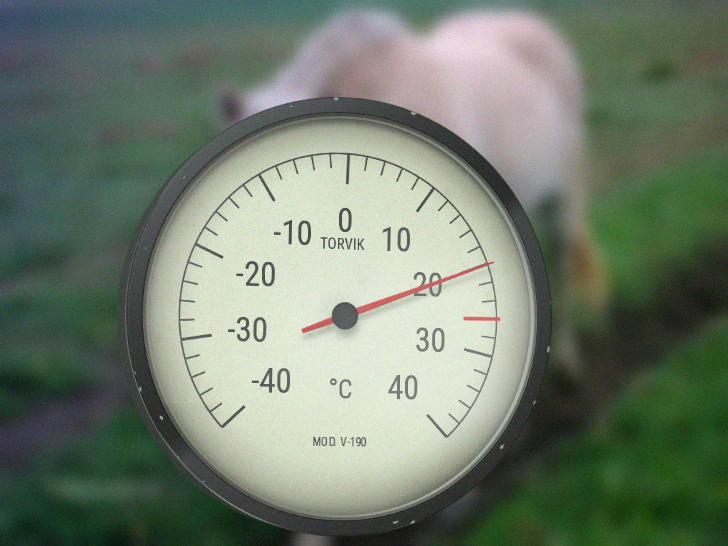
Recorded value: 20 °C
